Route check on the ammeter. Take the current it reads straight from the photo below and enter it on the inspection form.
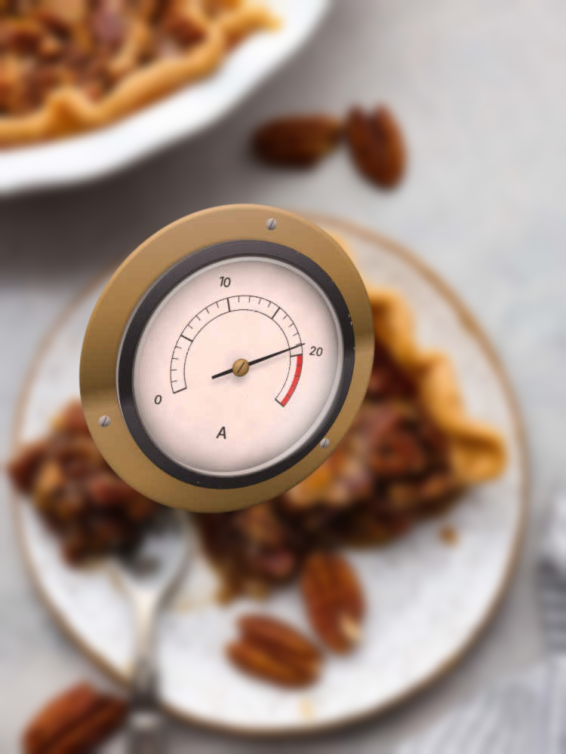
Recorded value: 19 A
